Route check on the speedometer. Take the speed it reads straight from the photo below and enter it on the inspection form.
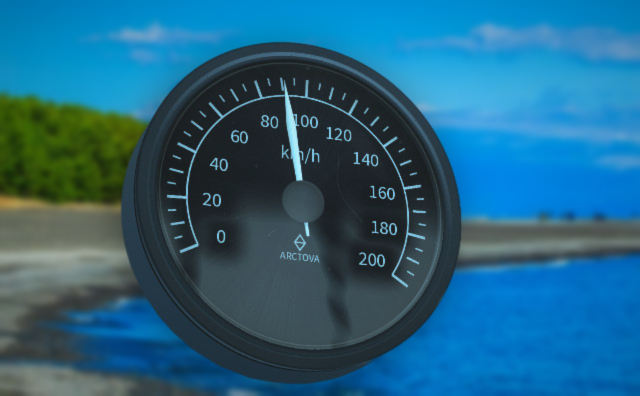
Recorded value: 90 km/h
